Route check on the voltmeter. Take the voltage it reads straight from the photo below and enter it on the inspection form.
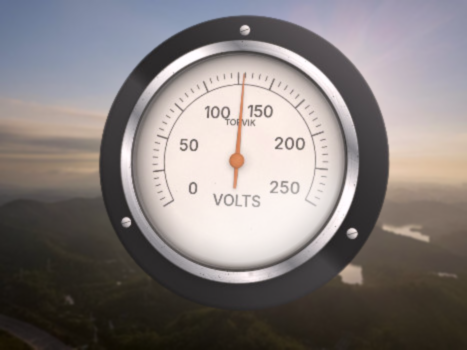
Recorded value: 130 V
